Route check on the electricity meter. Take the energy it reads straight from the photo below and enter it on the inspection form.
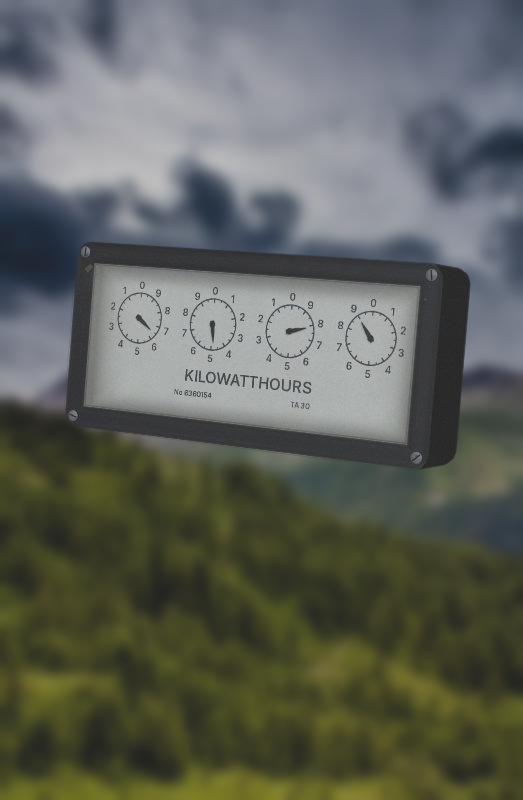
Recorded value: 6479 kWh
